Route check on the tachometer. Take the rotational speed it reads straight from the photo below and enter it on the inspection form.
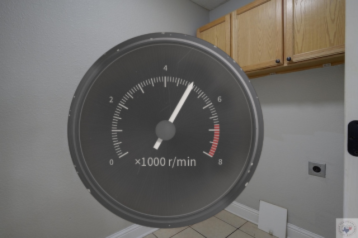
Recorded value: 5000 rpm
